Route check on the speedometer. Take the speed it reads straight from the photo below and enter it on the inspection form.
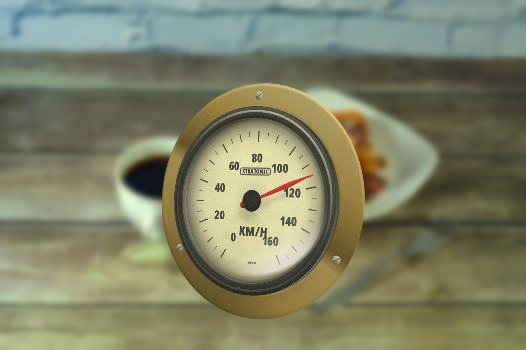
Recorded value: 115 km/h
